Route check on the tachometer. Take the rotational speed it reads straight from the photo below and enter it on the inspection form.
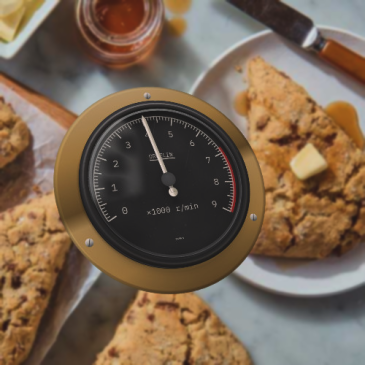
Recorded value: 4000 rpm
